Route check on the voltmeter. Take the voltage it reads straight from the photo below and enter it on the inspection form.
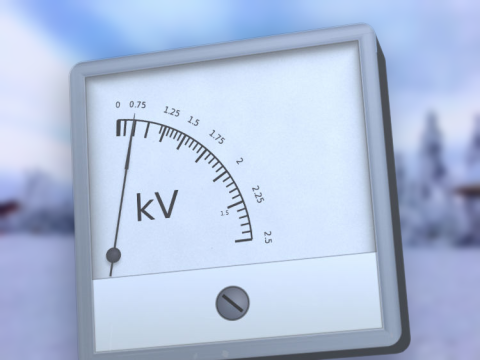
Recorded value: 0.75 kV
